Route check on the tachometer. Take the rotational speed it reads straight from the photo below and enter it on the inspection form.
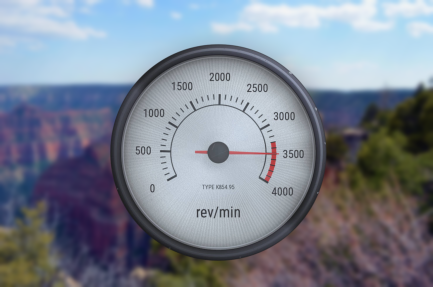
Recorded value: 3500 rpm
